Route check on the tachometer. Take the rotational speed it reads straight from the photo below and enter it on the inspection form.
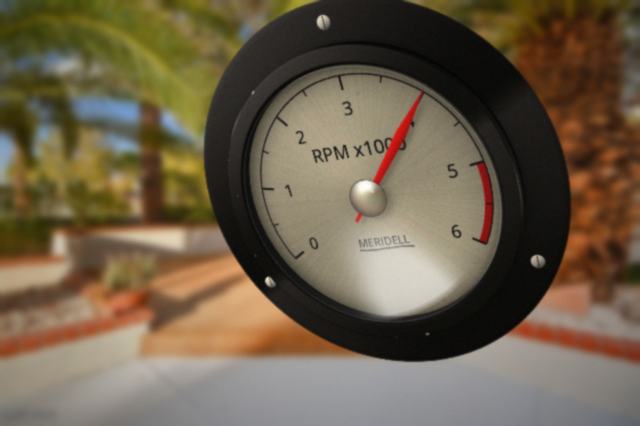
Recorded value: 4000 rpm
